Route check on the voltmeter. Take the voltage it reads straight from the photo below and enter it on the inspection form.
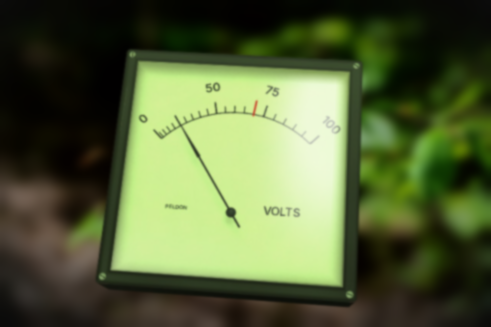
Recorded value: 25 V
